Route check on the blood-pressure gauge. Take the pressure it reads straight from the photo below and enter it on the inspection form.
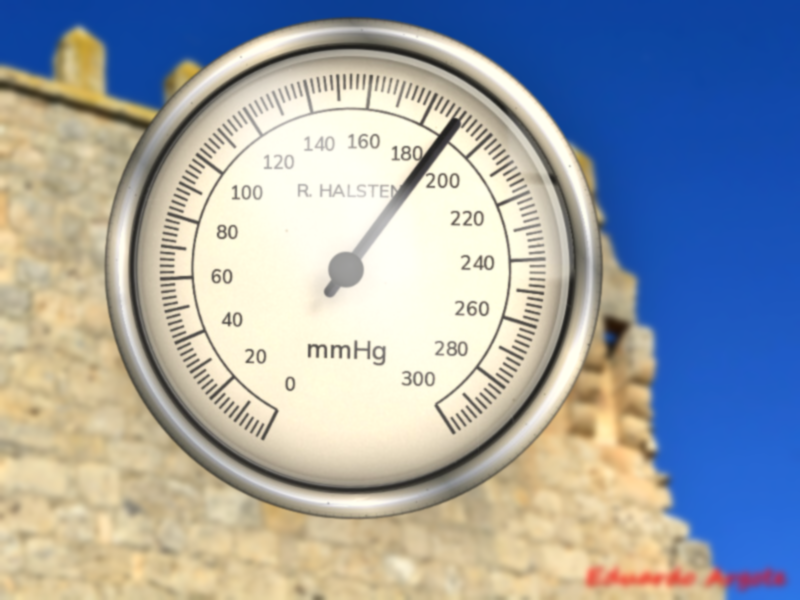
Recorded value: 190 mmHg
